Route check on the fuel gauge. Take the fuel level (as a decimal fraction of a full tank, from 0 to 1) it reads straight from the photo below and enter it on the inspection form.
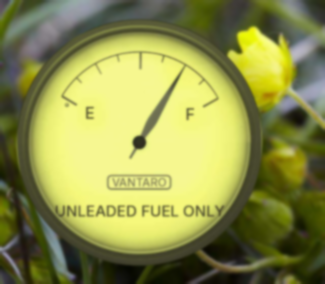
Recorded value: 0.75
